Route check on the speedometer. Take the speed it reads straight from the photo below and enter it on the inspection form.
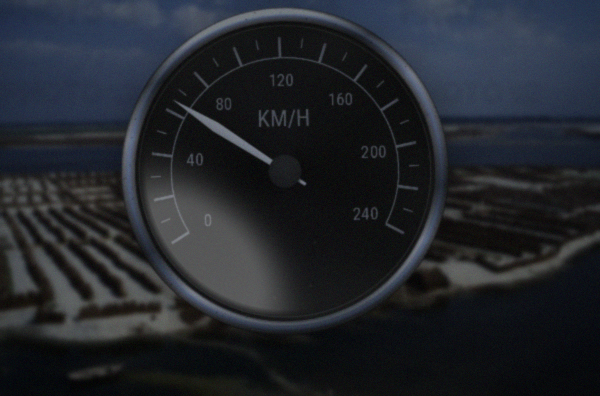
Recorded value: 65 km/h
